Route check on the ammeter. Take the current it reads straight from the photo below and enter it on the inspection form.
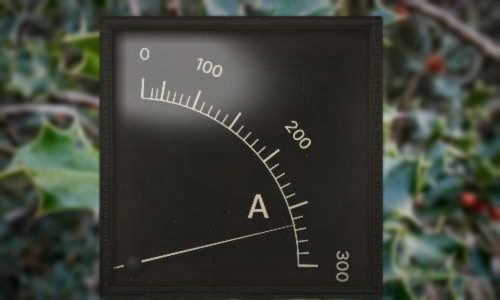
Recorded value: 265 A
